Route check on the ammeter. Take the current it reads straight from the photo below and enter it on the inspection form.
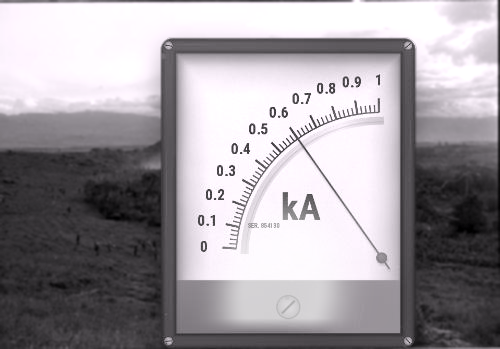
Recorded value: 0.6 kA
